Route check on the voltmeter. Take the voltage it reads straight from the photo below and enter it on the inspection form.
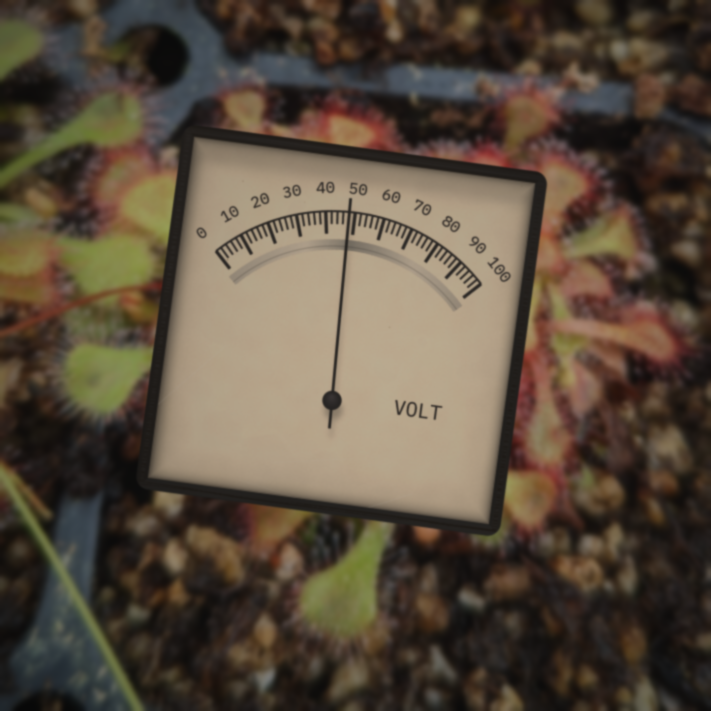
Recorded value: 48 V
